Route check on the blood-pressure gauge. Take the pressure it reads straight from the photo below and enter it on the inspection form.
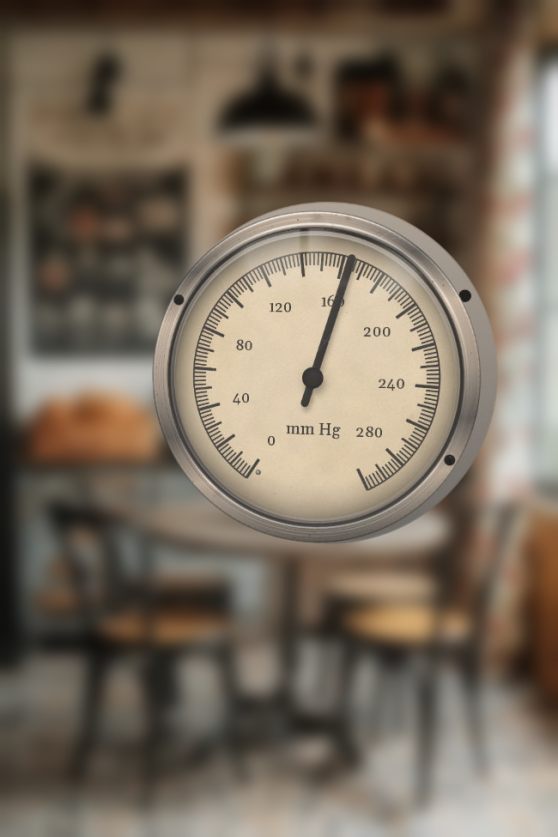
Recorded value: 164 mmHg
